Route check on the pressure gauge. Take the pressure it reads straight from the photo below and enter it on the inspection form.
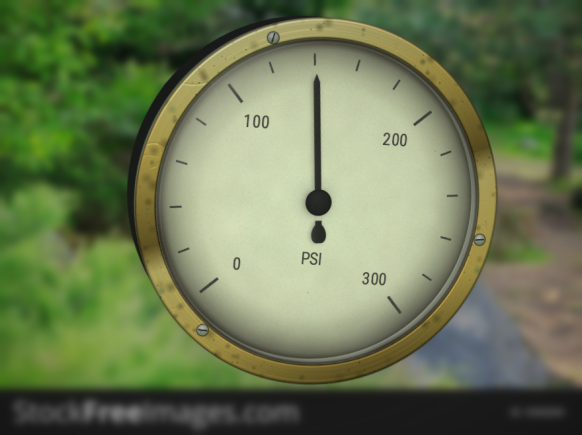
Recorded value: 140 psi
